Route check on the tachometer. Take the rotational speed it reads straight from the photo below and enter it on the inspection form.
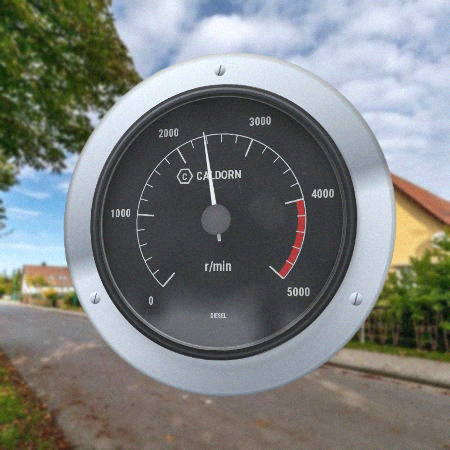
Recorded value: 2400 rpm
